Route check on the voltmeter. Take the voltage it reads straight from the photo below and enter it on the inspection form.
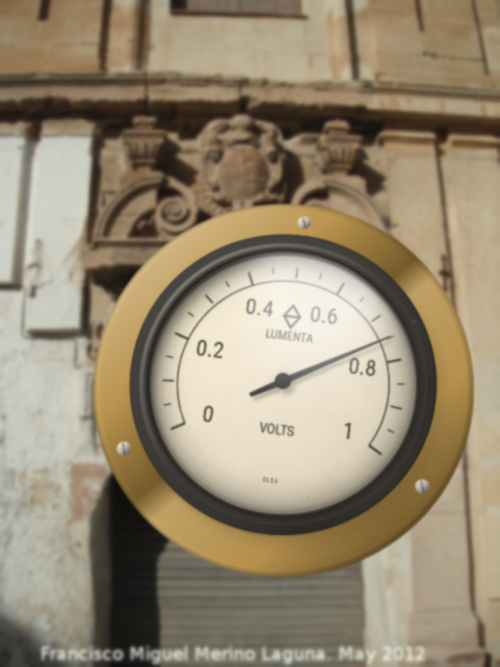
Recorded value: 0.75 V
